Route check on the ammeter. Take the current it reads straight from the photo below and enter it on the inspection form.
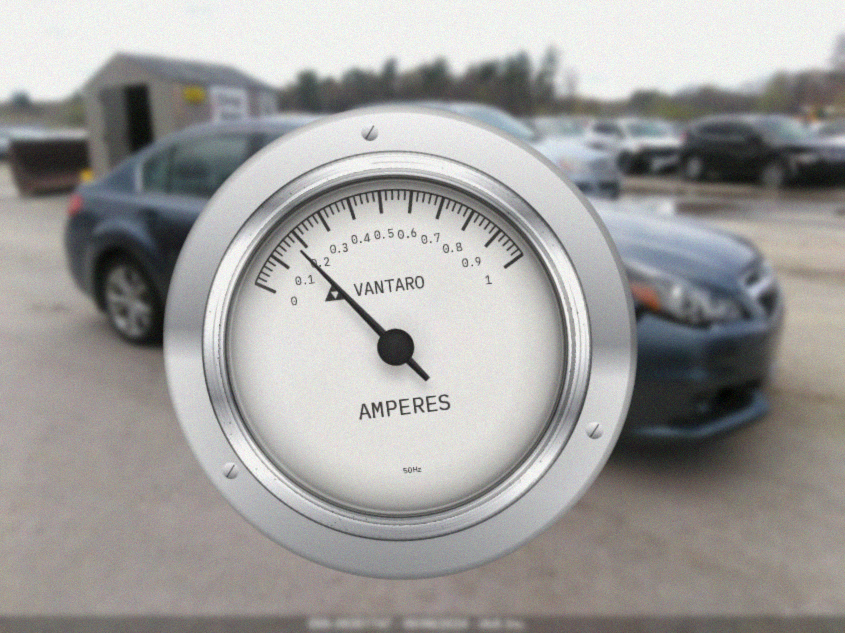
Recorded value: 0.18 A
